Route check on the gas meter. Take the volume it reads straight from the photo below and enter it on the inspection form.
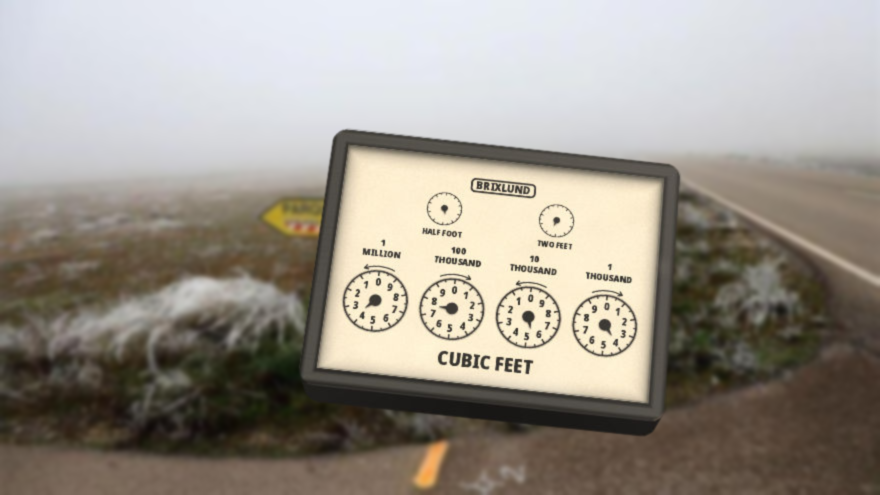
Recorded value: 375400 ft³
